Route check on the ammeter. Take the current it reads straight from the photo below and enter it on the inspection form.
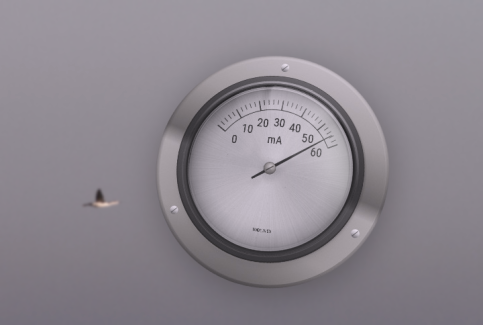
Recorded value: 56 mA
